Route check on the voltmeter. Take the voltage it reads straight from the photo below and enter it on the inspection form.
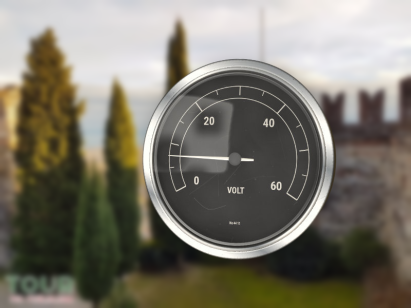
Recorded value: 7.5 V
